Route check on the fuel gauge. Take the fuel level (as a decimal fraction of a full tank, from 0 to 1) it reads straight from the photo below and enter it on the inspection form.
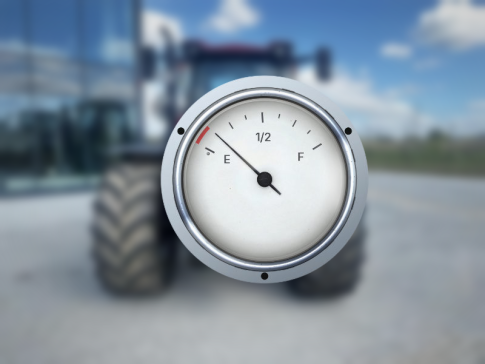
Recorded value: 0.125
